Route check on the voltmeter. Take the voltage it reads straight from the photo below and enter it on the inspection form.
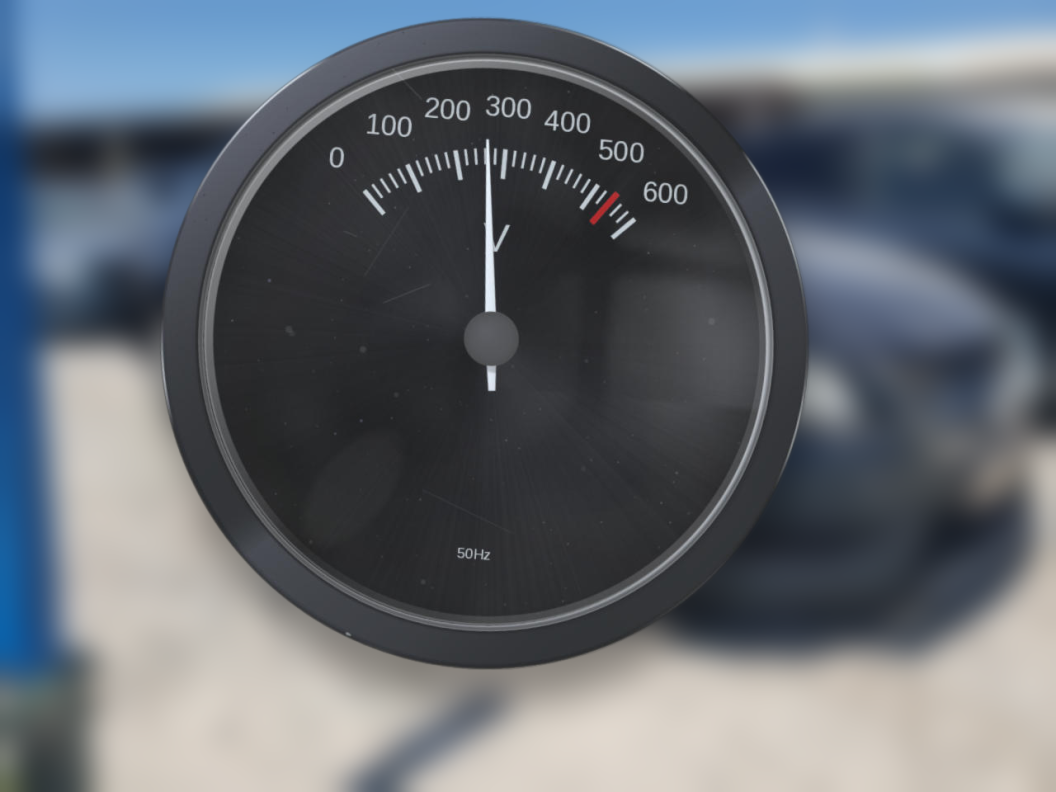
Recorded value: 260 V
